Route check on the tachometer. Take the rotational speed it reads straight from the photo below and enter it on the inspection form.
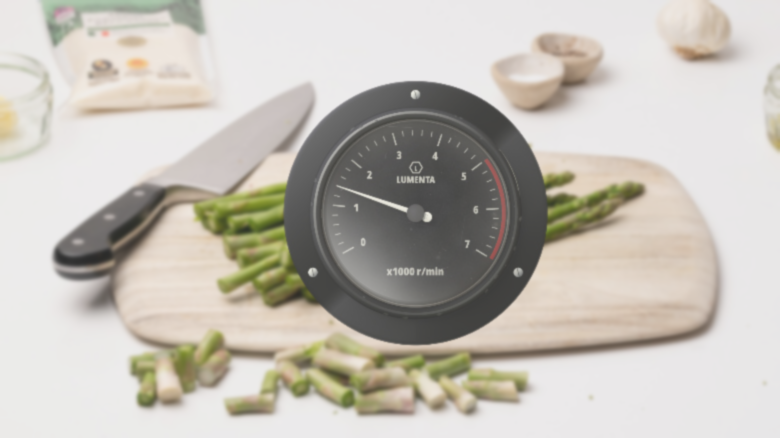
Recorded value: 1400 rpm
